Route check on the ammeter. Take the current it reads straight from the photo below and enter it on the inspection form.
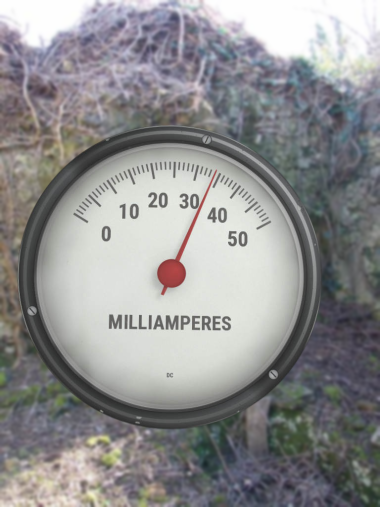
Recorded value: 34 mA
